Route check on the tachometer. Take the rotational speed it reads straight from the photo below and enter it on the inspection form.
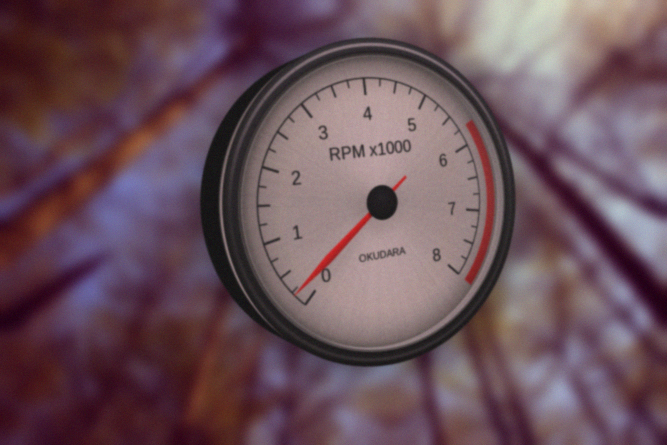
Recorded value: 250 rpm
